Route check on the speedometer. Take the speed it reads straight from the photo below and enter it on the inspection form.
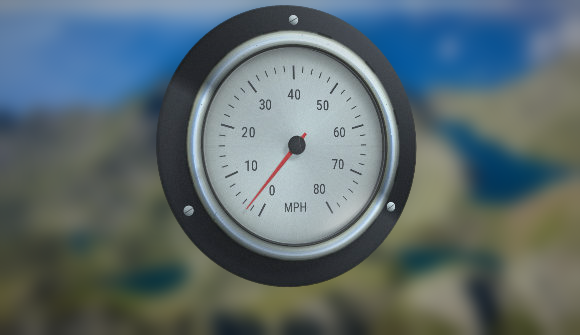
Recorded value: 3 mph
